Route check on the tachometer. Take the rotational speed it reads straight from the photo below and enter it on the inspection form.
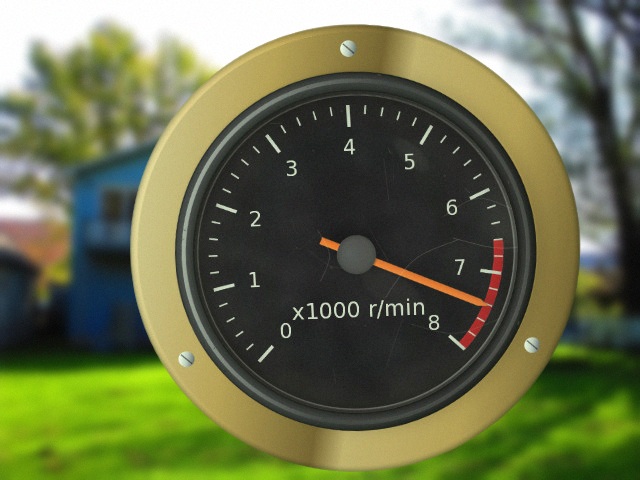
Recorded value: 7400 rpm
